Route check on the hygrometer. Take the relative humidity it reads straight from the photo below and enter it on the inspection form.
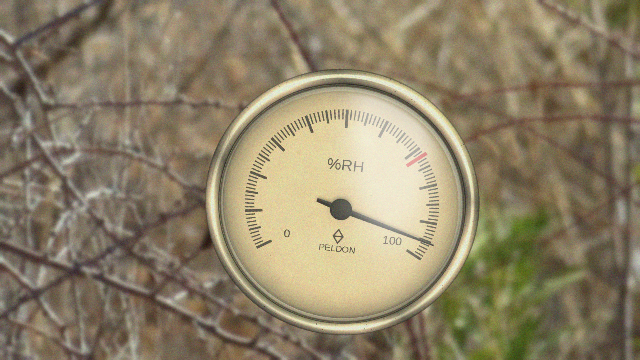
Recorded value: 95 %
